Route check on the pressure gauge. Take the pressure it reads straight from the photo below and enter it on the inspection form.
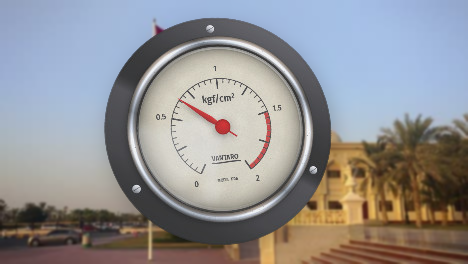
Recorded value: 0.65 kg/cm²
